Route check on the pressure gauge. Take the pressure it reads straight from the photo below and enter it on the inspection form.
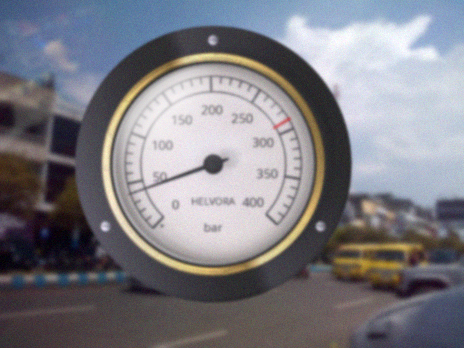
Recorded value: 40 bar
